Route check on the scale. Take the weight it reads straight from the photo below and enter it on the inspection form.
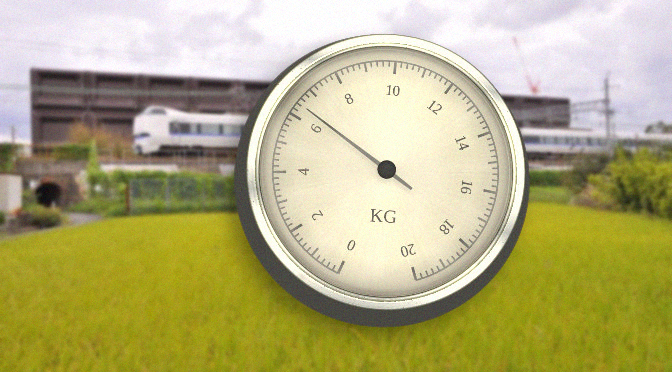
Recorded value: 6.4 kg
